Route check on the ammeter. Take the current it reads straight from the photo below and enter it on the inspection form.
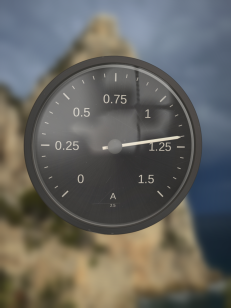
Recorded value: 1.2 A
